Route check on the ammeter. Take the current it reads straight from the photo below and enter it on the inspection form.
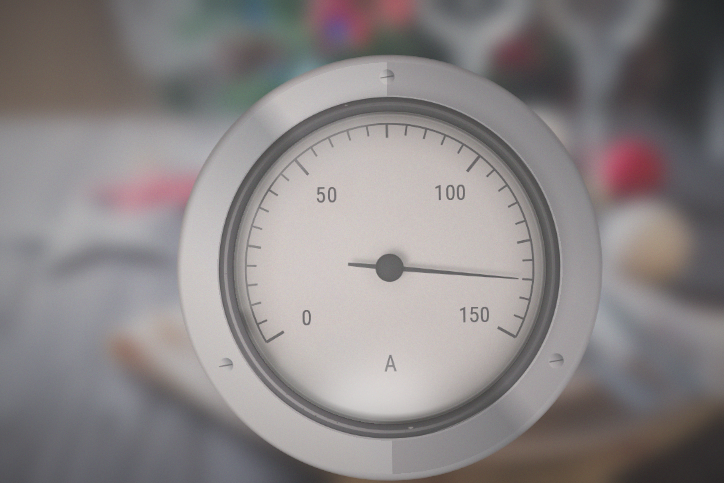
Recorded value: 135 A
